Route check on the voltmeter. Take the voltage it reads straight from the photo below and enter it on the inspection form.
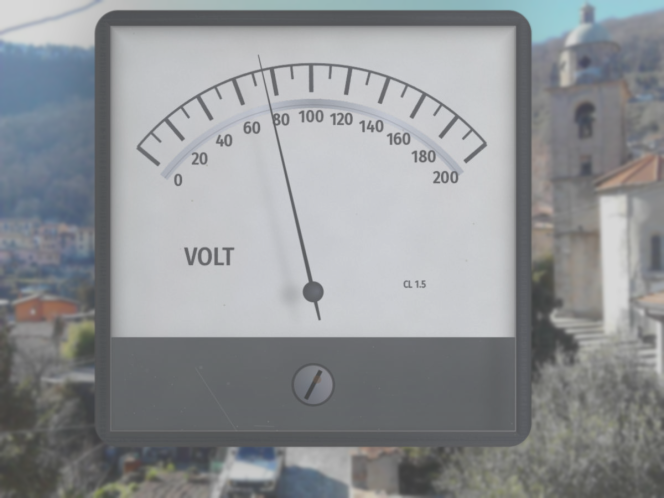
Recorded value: 75 V
